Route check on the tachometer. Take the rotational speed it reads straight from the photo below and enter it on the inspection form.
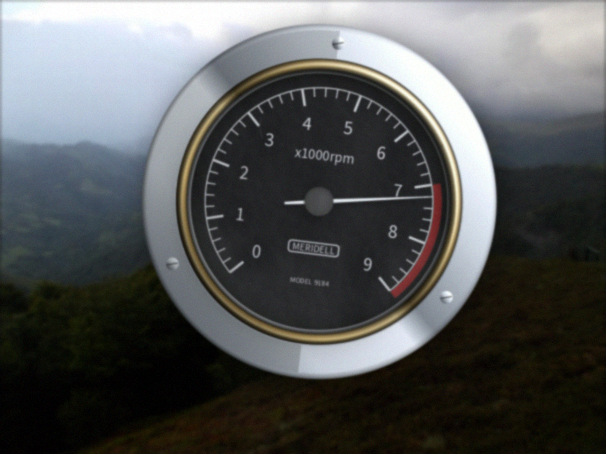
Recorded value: 7200 rpm
